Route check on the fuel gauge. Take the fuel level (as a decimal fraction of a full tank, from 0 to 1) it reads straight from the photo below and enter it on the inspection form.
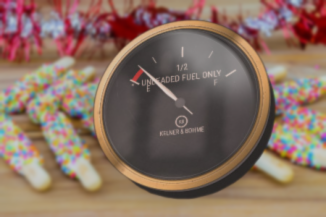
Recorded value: 0.125
